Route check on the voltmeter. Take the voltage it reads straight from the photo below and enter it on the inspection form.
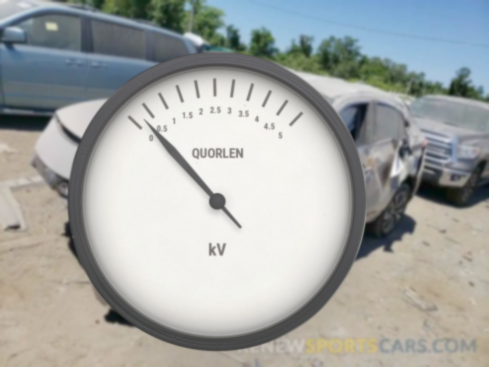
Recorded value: 0.25 kV
